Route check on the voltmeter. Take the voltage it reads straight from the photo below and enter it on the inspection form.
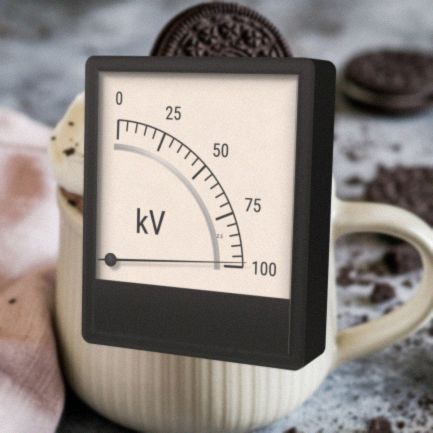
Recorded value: 97.5 kV
